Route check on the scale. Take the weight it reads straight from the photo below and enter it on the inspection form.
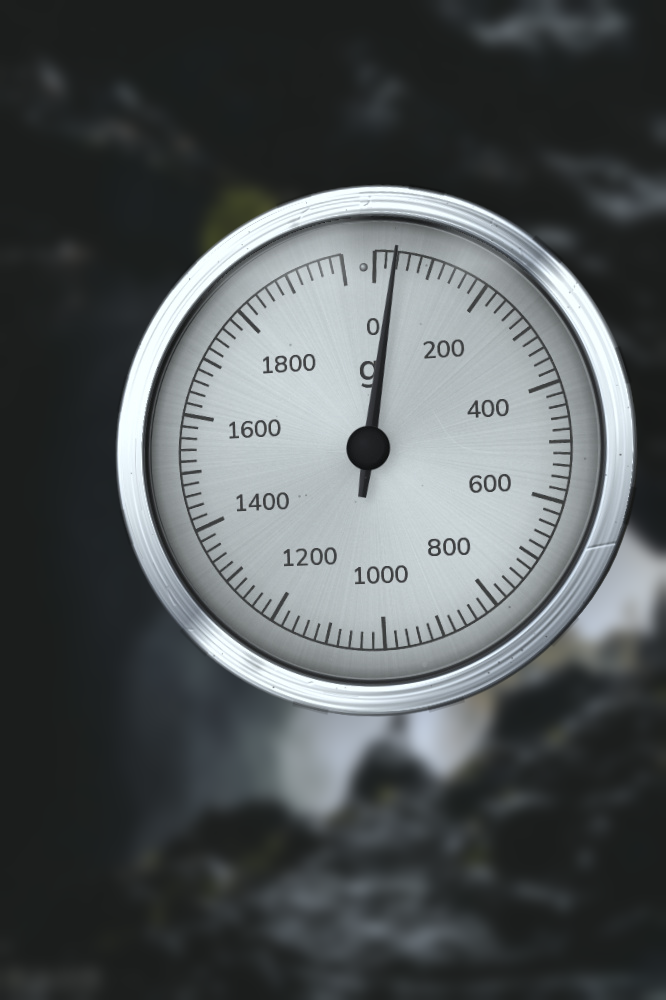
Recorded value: 40 g
